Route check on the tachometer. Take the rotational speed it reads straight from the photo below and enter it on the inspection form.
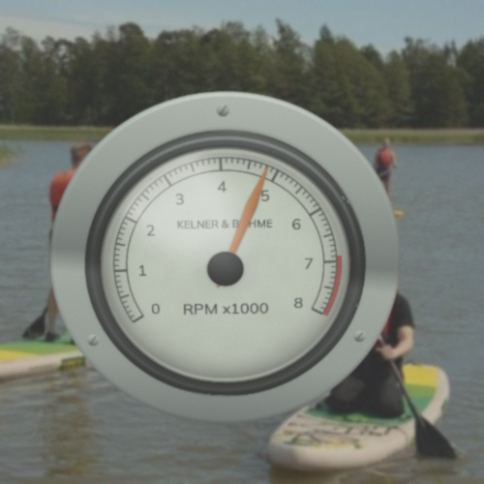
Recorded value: 4800 rpm
